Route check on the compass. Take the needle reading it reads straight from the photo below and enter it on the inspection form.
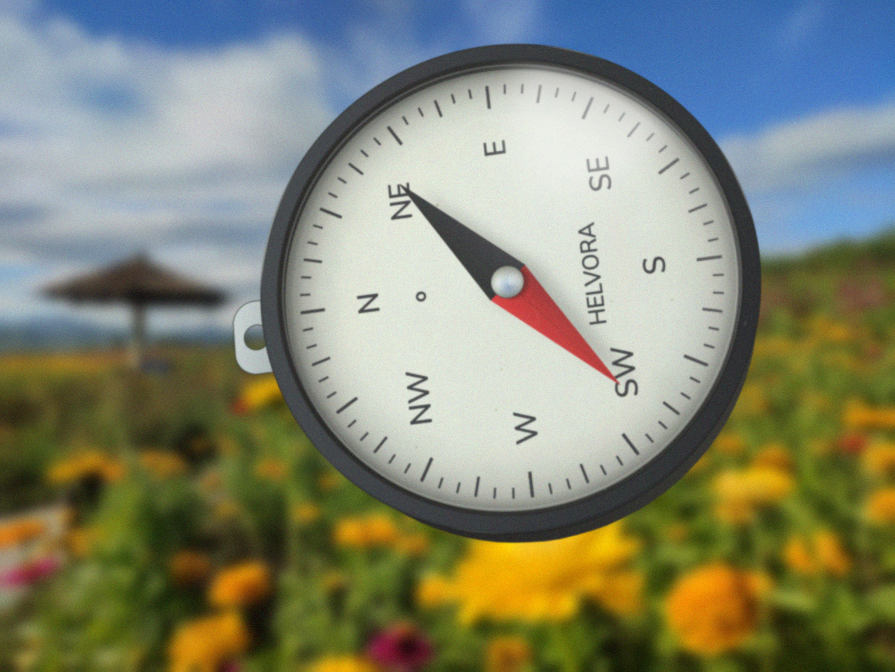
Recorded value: 230 °
